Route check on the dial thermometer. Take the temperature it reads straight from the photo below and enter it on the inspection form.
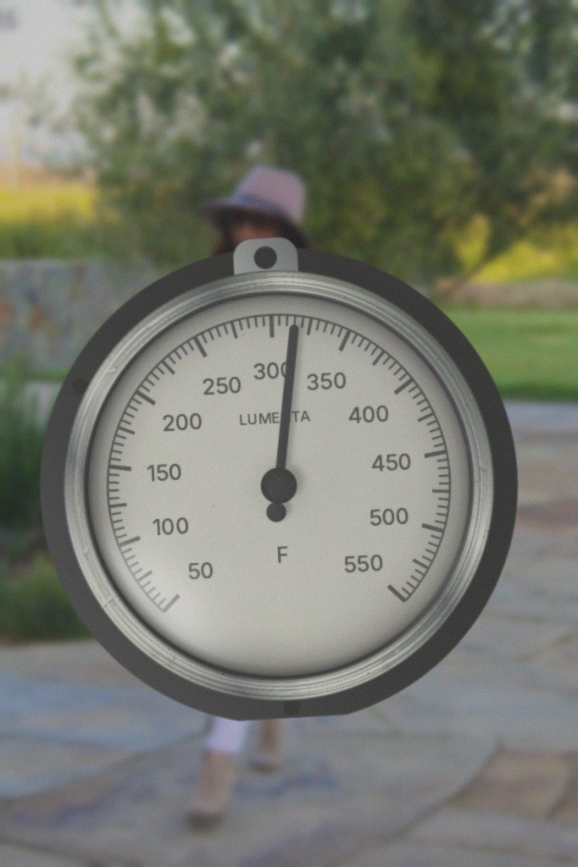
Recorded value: 315 °F
